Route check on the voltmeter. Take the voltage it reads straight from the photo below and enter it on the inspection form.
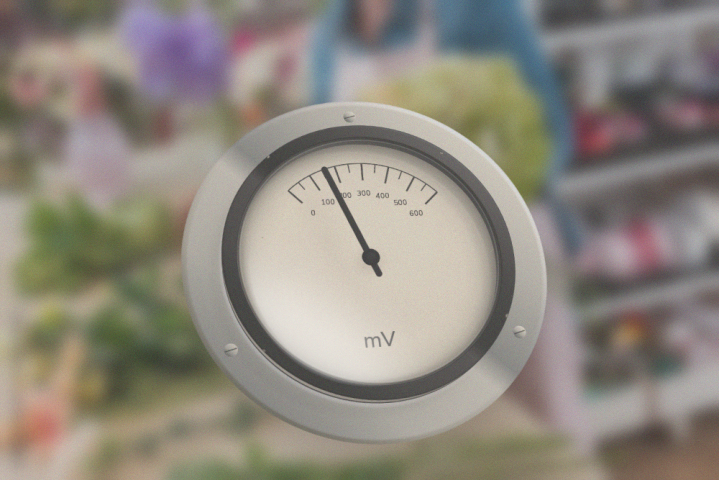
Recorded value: 150 mV
